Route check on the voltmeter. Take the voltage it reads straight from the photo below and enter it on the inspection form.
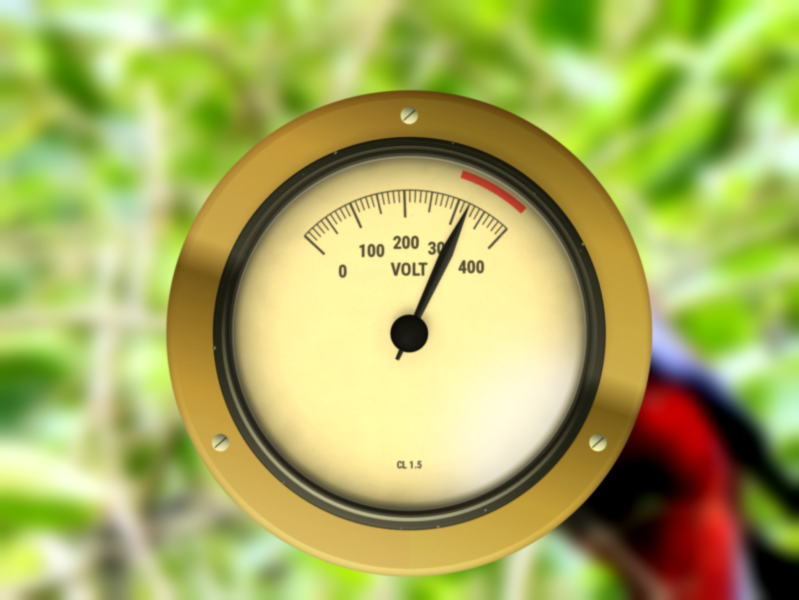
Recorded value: 320 V
